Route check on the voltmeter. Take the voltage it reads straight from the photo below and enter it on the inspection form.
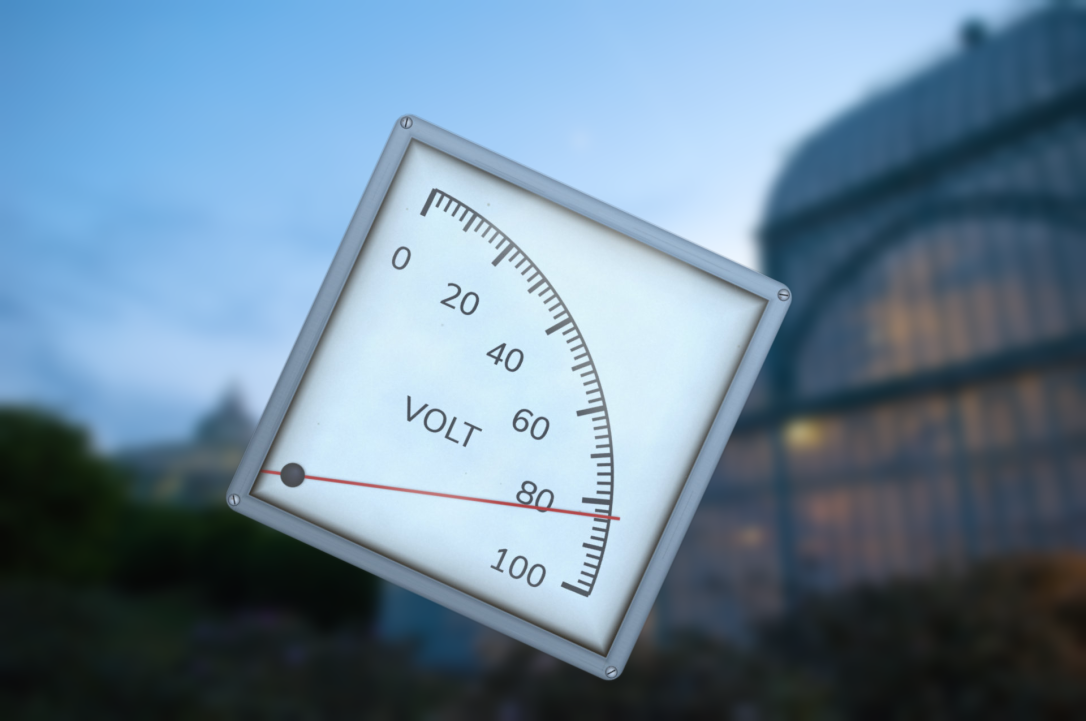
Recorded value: 83 V
